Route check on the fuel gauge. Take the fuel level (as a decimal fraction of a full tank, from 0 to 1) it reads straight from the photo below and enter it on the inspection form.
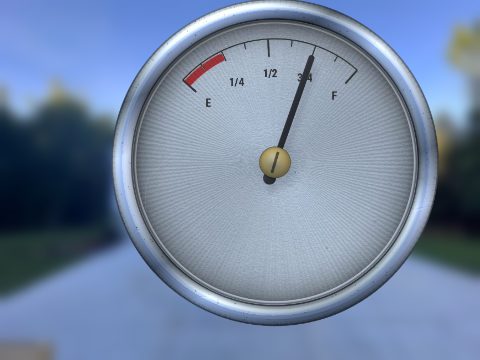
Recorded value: 0.75
